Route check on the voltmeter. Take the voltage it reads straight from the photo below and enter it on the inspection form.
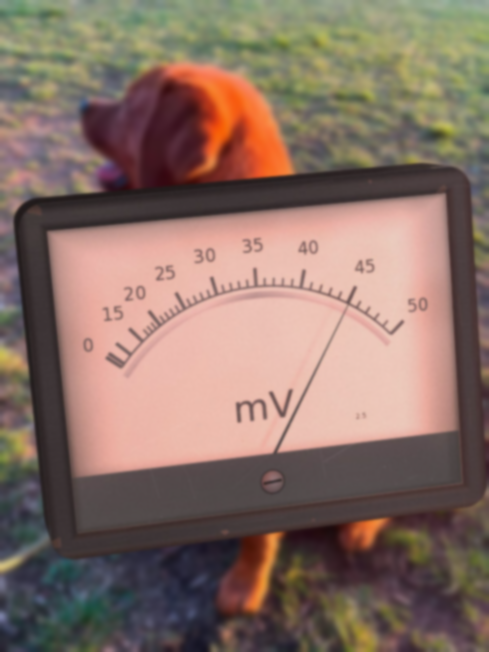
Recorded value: 45 mV
